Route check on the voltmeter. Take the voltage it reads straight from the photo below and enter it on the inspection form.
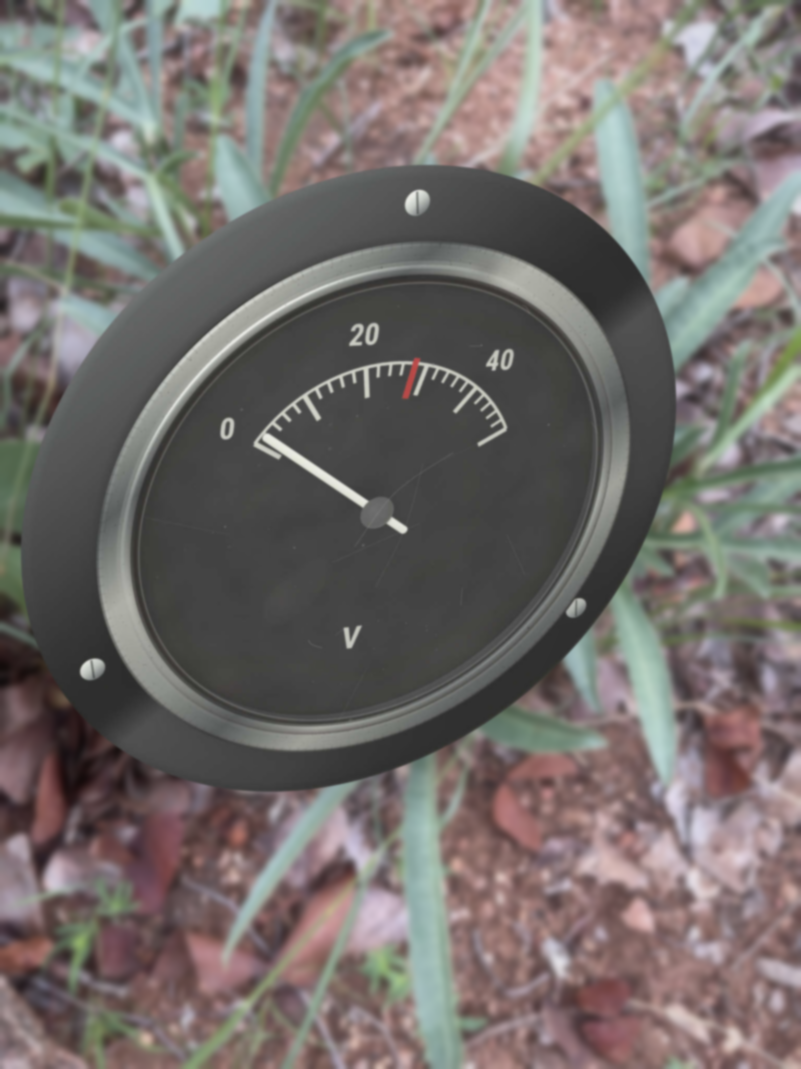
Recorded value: 2 V
